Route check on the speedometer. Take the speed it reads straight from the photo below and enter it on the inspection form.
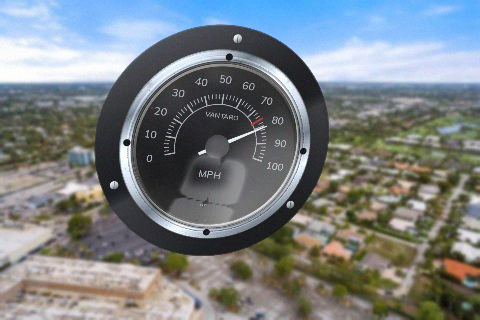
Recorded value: 80 mph
